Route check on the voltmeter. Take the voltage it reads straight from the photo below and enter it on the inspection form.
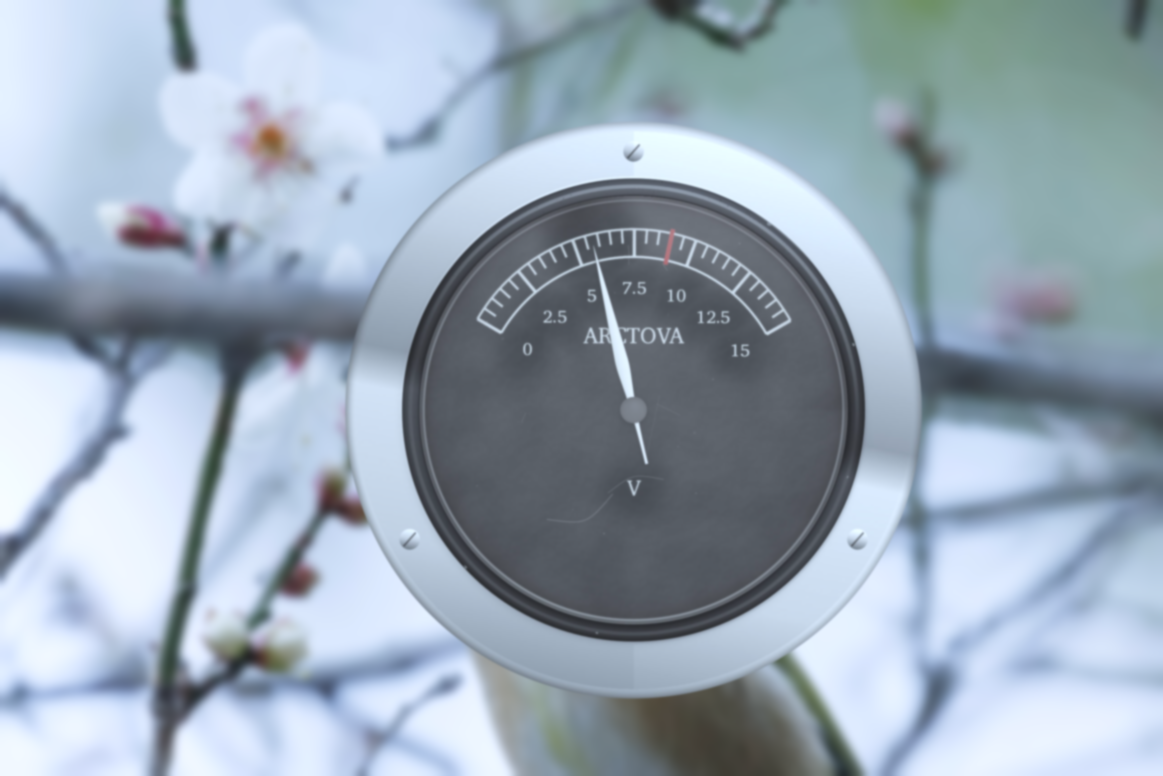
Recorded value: 5.75 V
